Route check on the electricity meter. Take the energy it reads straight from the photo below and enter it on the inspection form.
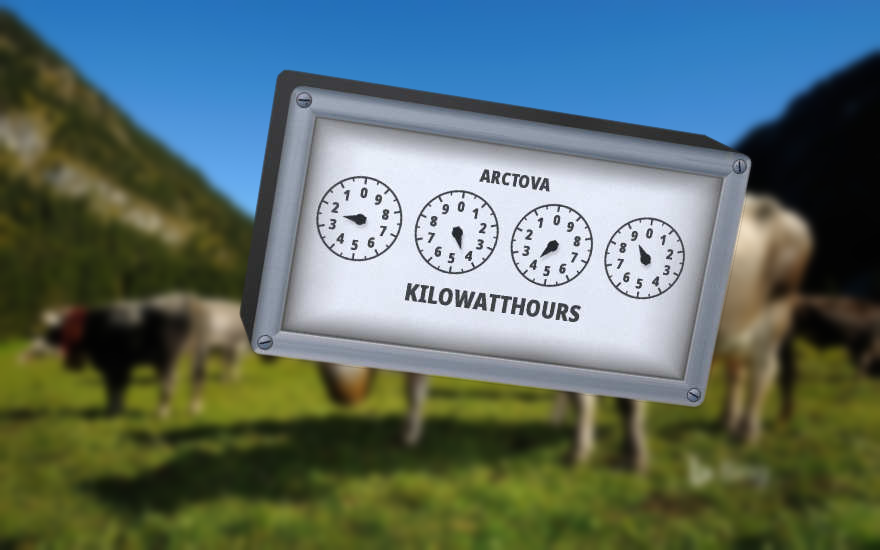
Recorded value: 2439 kWh
